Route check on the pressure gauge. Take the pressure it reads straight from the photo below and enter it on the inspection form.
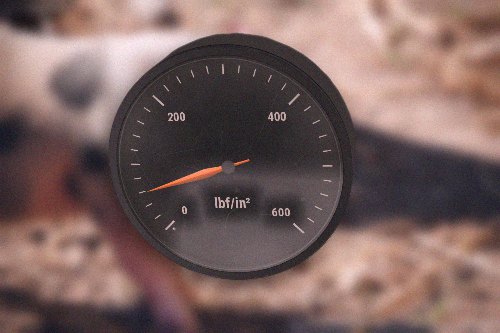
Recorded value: 60 psi
